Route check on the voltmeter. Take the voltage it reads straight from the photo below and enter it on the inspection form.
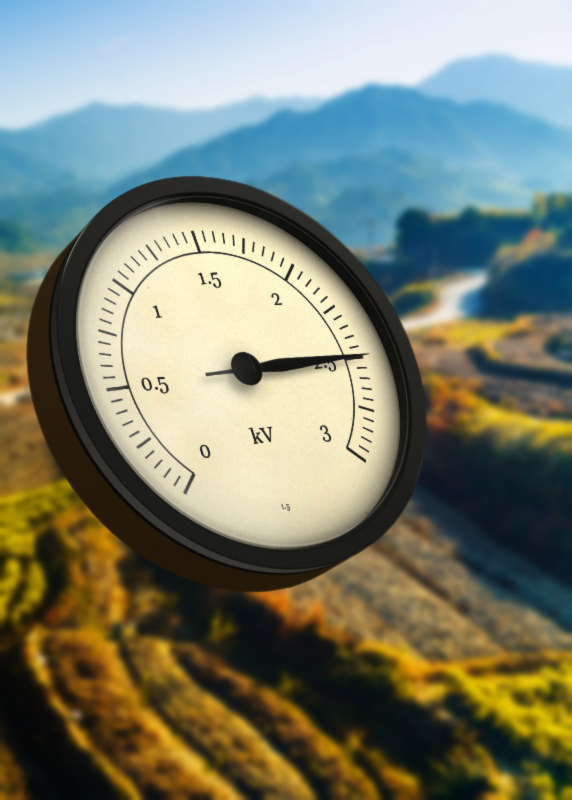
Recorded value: 2.5 kV
